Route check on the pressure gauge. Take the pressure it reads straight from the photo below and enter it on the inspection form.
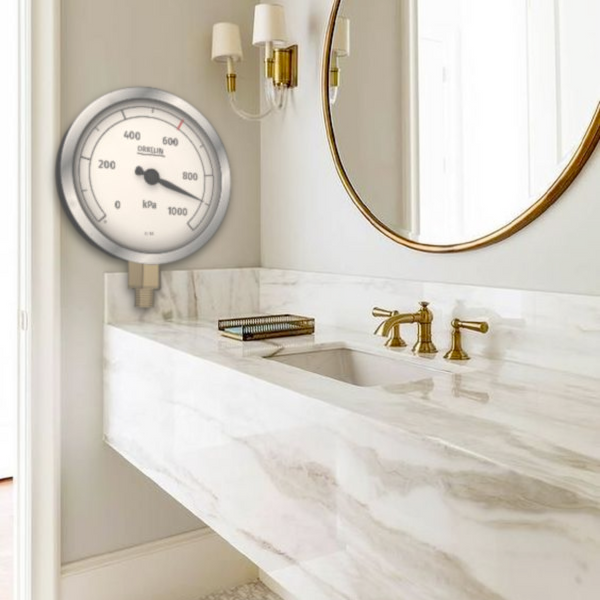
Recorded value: 900 kPa
